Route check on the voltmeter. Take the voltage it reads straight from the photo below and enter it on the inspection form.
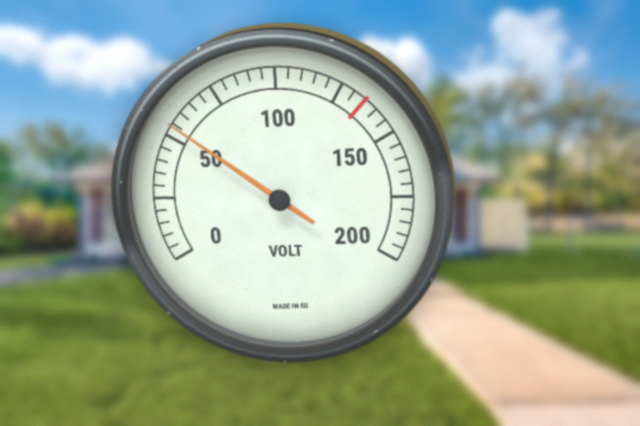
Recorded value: 55 V
